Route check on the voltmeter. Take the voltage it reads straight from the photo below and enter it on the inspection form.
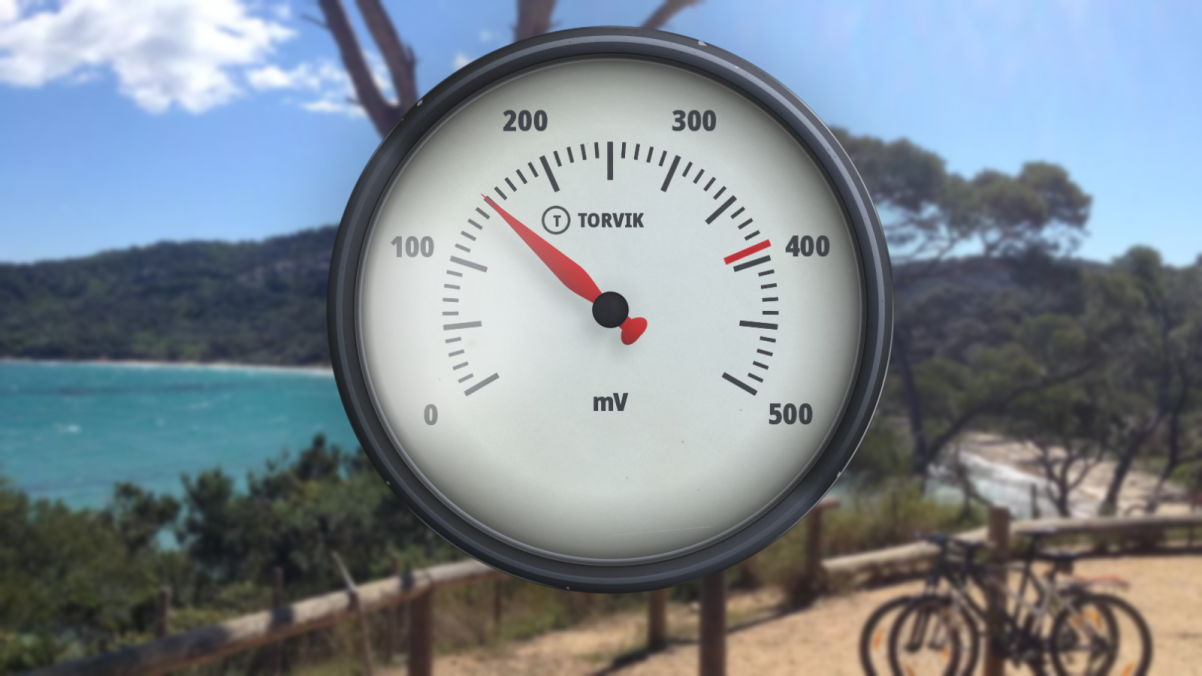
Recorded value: 150 mV
